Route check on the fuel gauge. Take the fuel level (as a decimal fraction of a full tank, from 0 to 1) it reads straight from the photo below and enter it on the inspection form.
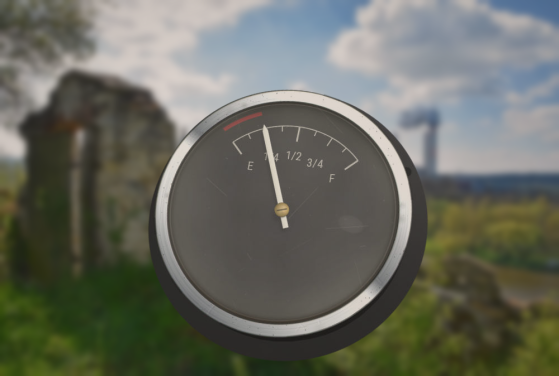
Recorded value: 0.25
